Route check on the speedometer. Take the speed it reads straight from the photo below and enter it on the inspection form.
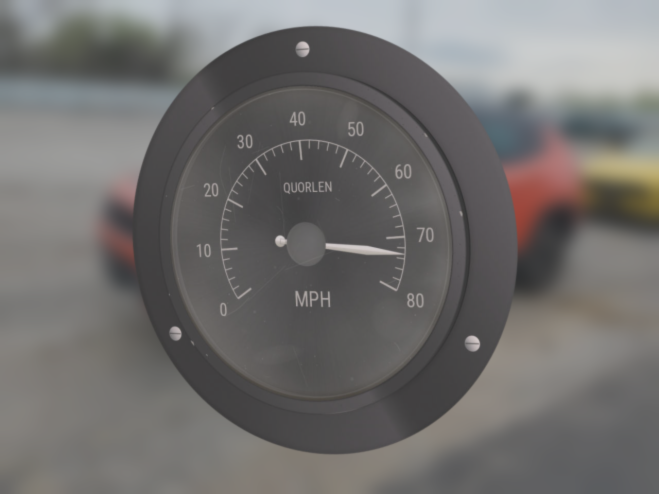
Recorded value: 73 mph
